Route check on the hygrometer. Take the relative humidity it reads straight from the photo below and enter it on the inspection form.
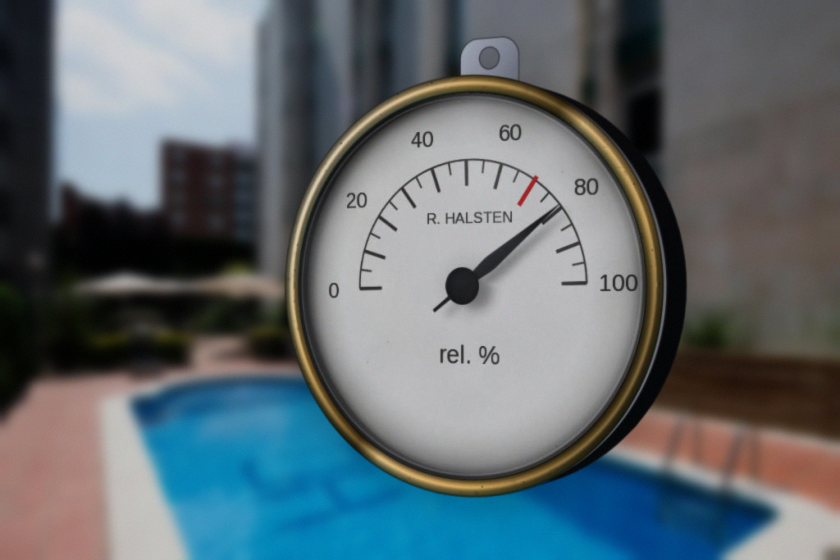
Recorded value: 80 %
